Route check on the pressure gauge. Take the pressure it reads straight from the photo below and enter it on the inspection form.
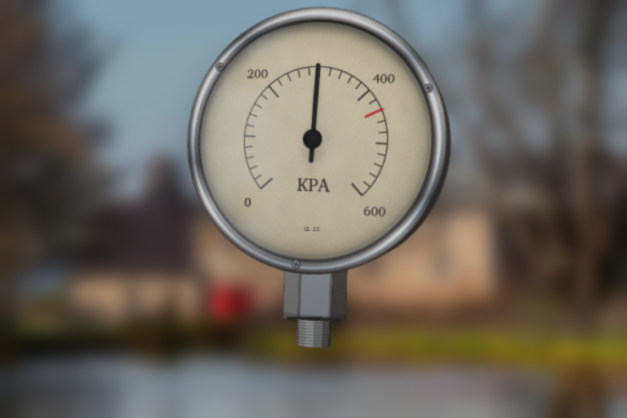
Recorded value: 300 kPa
